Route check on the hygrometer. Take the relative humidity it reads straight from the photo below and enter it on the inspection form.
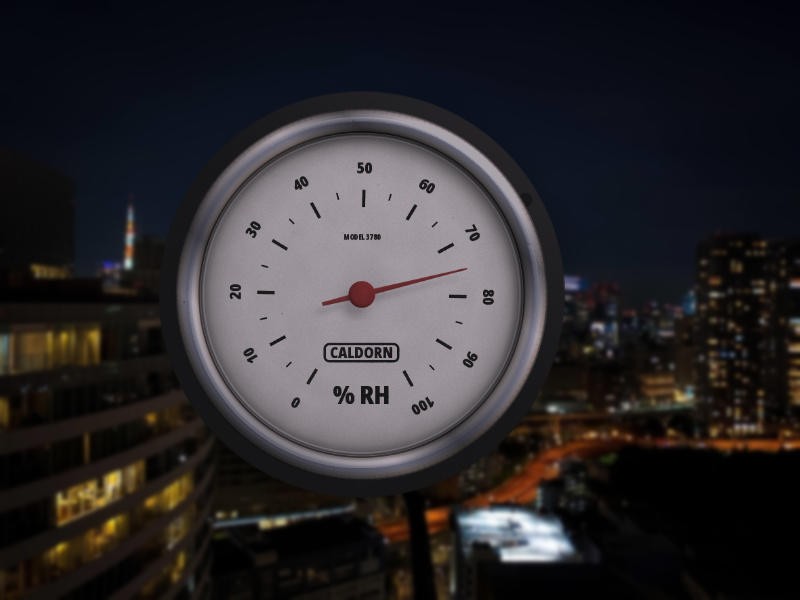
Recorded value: 75 %
